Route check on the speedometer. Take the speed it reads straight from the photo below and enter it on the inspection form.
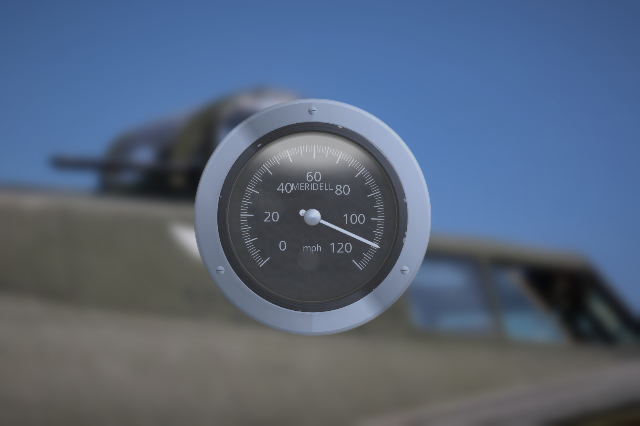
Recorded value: 110 mph
